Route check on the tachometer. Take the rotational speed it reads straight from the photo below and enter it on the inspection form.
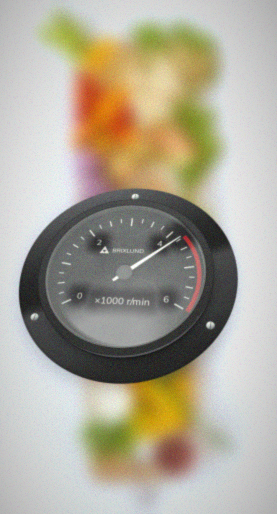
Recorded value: 4250 rpm
